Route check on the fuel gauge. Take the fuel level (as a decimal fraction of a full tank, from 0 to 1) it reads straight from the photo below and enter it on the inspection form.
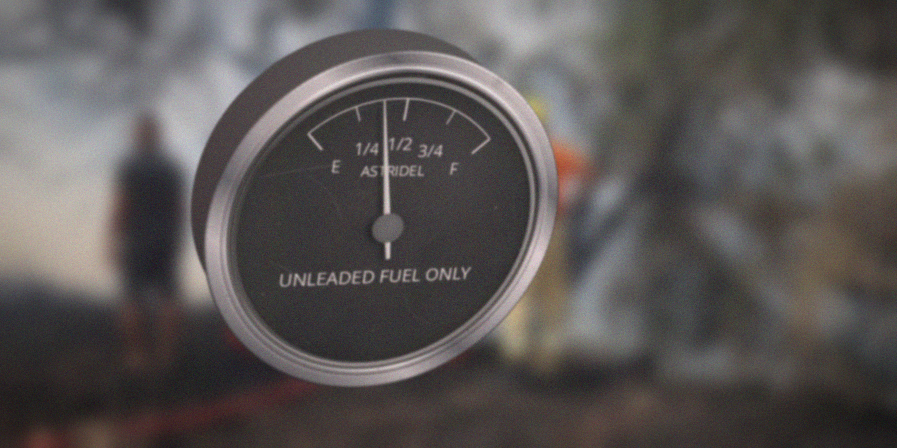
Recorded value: 0.375
